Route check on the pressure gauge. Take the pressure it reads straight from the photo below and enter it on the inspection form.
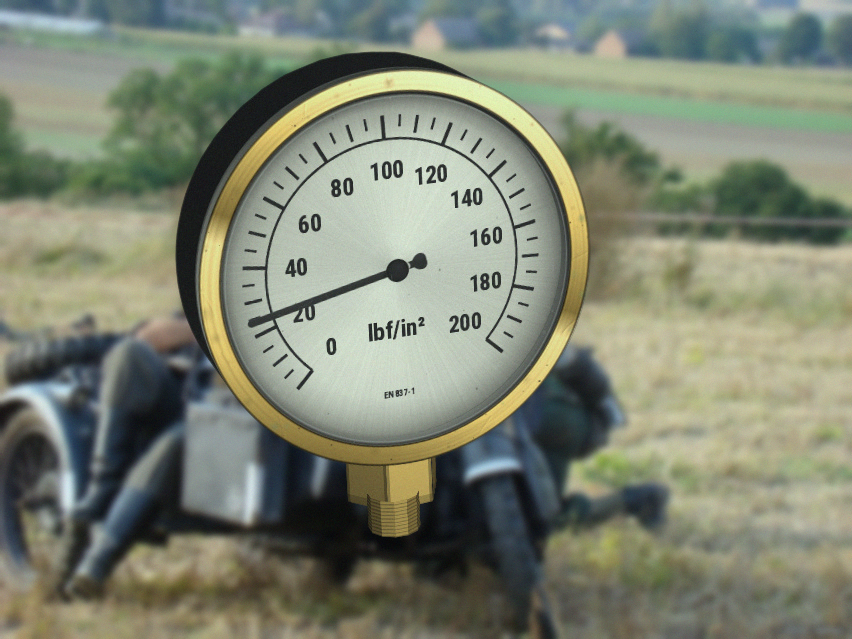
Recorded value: 25 psi
